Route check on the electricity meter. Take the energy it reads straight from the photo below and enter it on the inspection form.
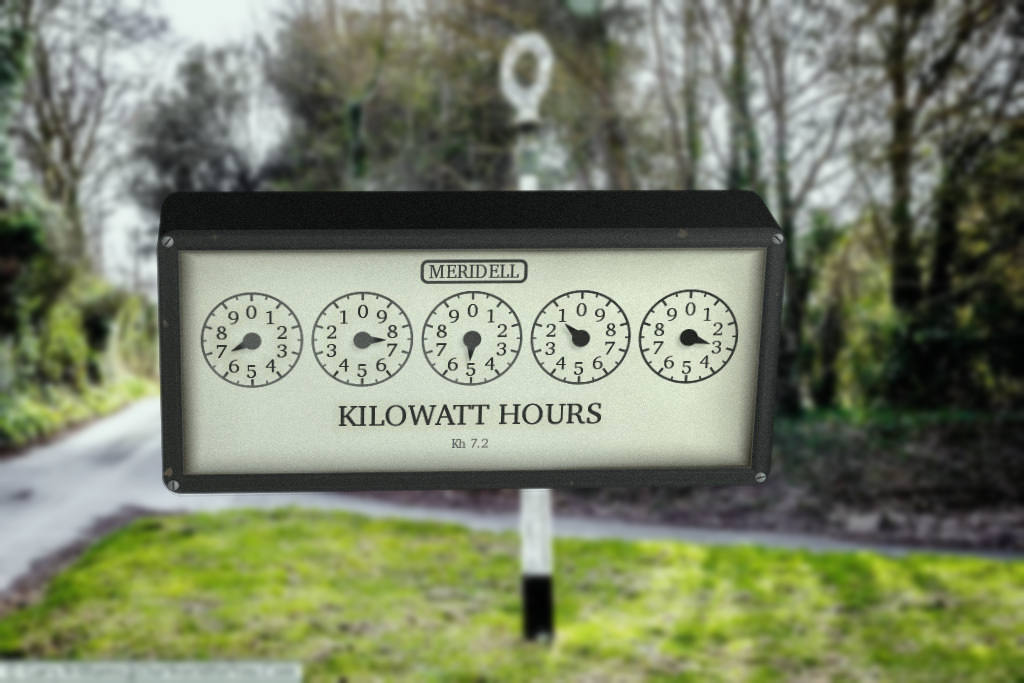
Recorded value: 67513 kWh
